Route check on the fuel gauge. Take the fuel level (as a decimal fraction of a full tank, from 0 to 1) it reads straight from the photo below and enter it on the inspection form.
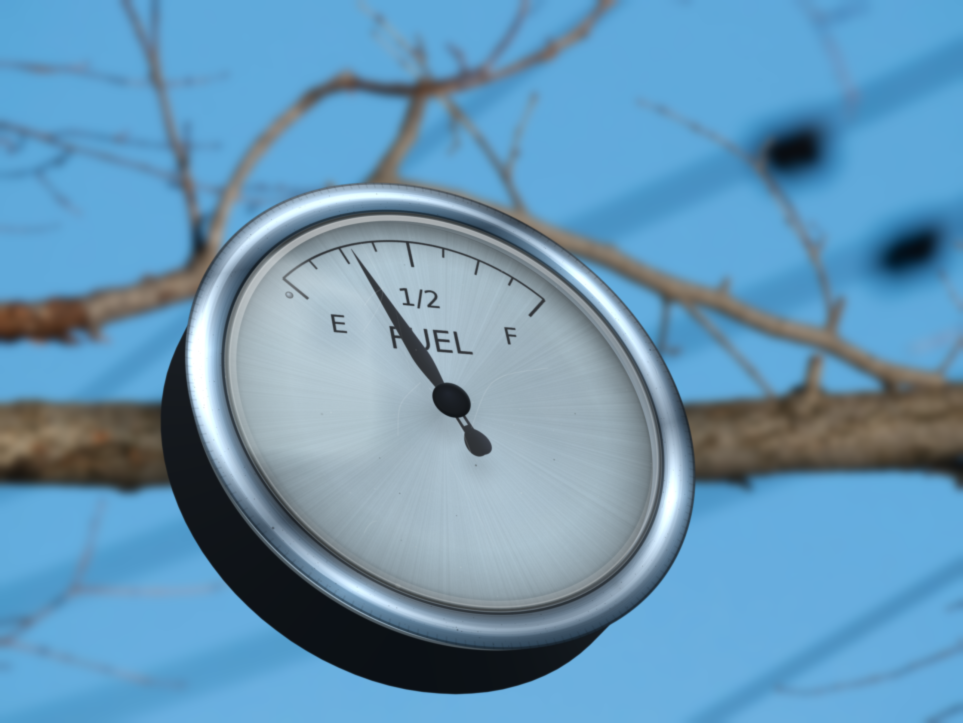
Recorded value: 0.25
